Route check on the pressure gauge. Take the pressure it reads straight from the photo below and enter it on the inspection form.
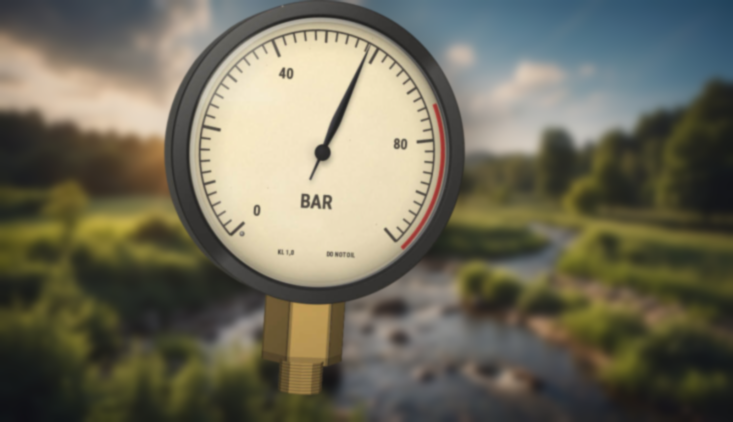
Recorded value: 58 bar
